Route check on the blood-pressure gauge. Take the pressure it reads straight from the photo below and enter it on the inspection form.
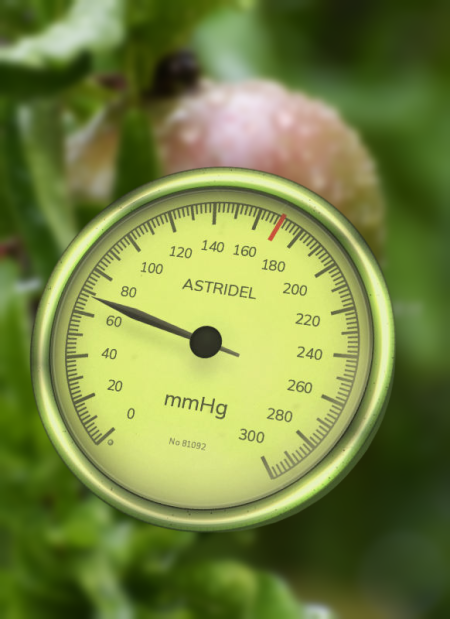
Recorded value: 68 mmHg
